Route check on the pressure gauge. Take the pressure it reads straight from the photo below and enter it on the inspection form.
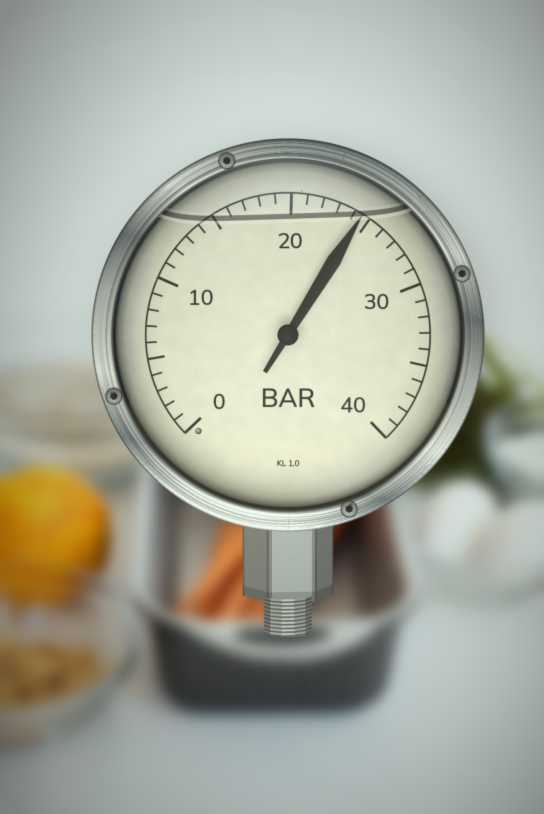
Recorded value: 24.5 bar
